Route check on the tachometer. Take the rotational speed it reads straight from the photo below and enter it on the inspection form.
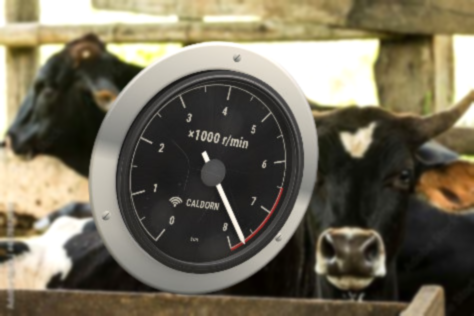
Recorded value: 7750 rpm
